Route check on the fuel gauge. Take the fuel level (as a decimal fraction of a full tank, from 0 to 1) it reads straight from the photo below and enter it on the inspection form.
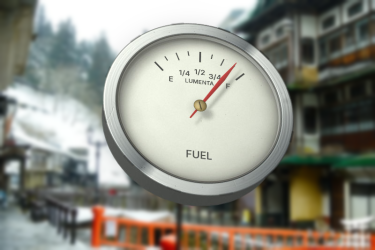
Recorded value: 0.875
